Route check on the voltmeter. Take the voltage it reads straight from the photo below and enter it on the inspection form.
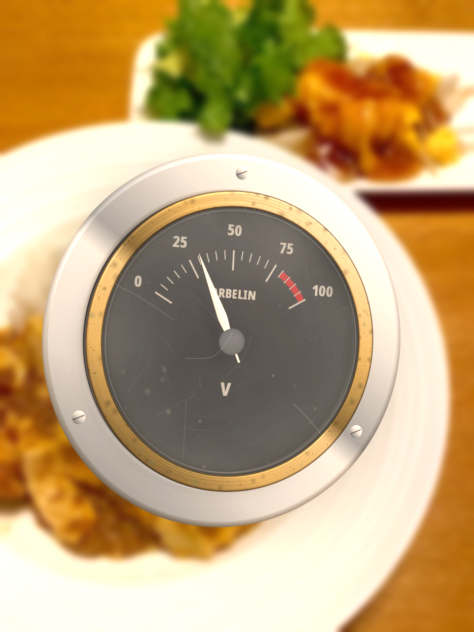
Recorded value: 30 V
